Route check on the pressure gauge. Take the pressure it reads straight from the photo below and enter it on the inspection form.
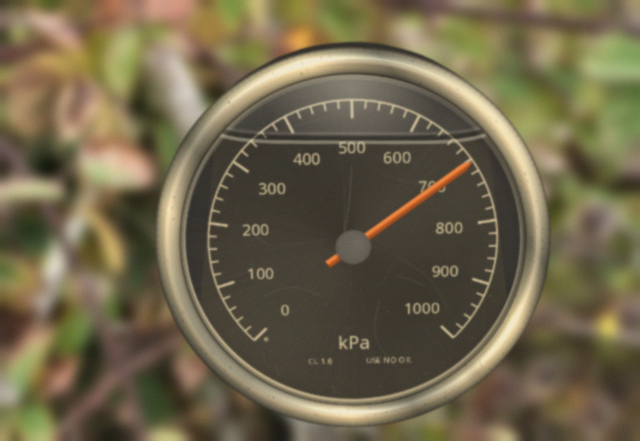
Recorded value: 700 kPa
